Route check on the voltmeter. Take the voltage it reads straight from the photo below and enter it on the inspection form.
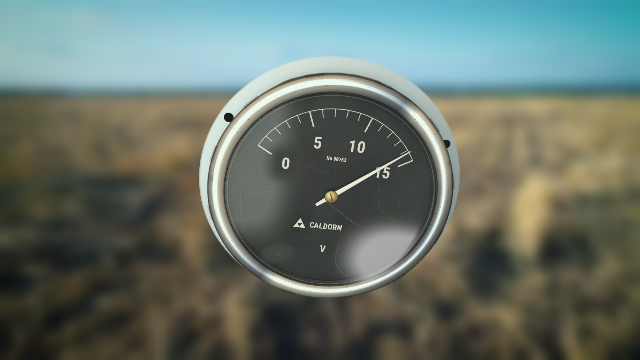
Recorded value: 14 V
